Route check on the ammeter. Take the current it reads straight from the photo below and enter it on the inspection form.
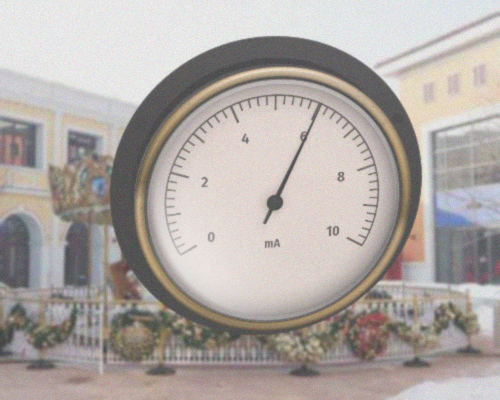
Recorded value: 6 mA
